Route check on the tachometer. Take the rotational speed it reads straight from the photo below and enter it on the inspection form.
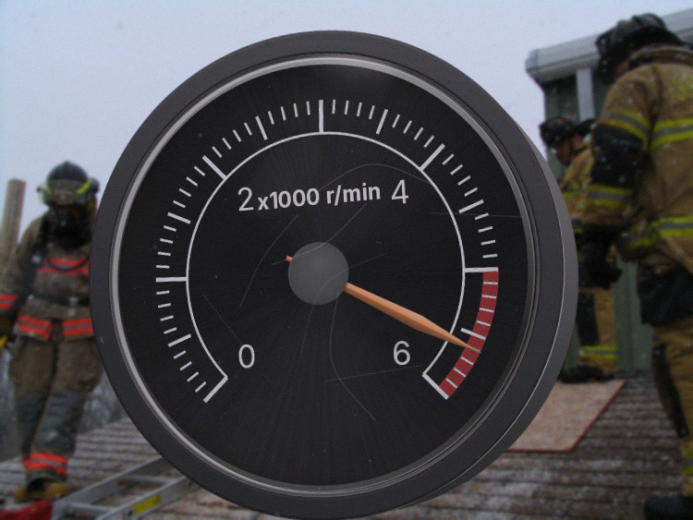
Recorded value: 5600 rpm
